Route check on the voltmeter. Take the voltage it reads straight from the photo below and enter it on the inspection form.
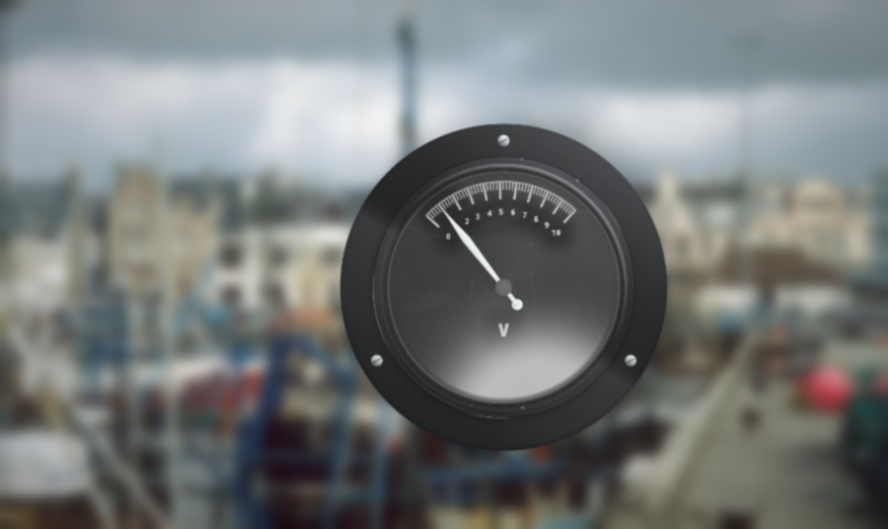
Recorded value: 1 V
